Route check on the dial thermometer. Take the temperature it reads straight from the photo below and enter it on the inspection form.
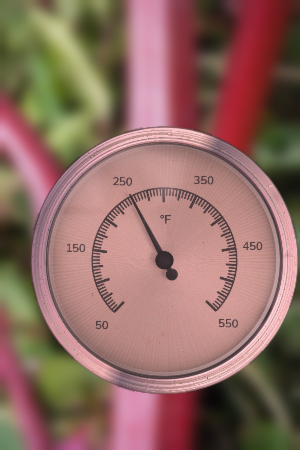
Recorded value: 250 °F
